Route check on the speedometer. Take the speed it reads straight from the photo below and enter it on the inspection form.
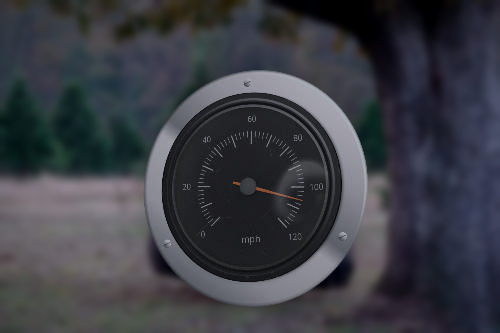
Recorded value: 106 mph
